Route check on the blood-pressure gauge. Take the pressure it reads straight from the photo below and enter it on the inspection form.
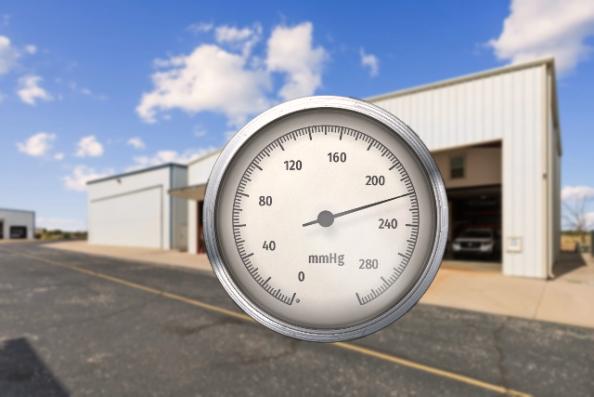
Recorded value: 220 mmHg
